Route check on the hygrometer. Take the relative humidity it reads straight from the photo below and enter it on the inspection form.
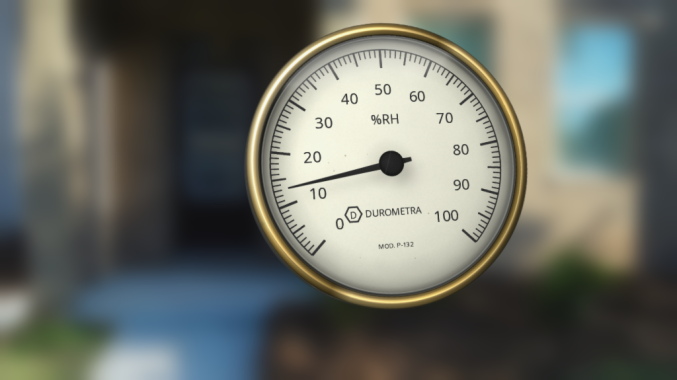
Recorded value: 13 %
